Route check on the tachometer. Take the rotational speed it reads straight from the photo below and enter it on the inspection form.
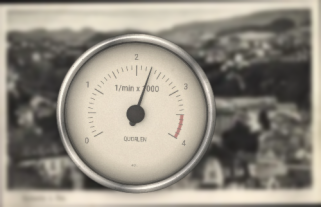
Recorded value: 2300 rpm
